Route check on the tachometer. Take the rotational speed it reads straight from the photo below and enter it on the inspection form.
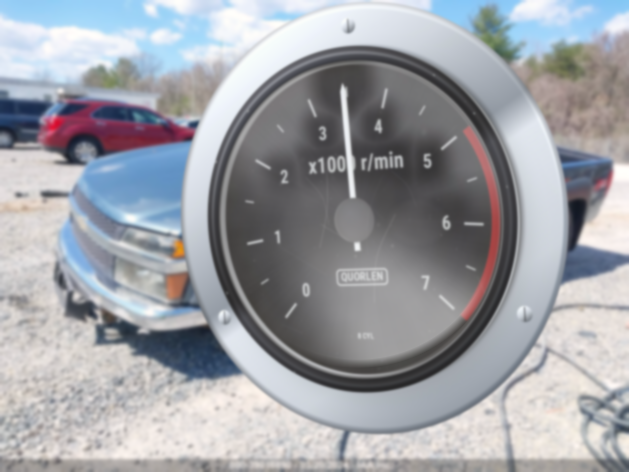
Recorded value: 3500 rpm
